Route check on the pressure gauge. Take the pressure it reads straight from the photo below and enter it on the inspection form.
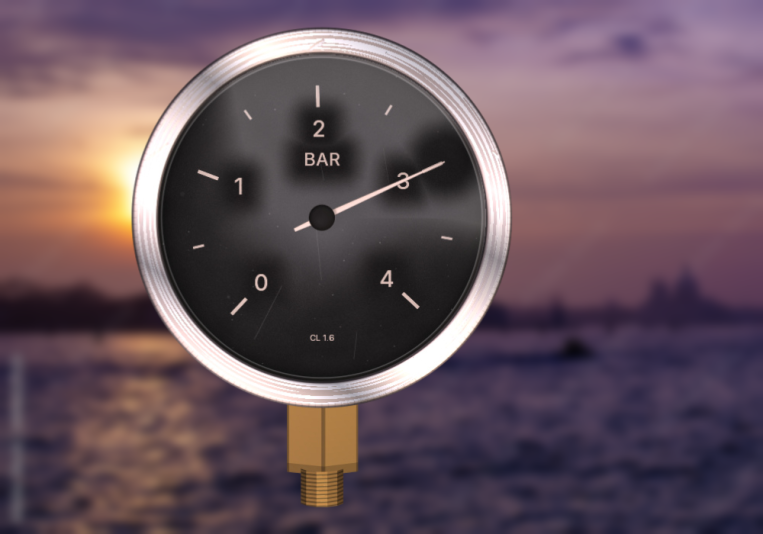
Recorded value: 3 bar
